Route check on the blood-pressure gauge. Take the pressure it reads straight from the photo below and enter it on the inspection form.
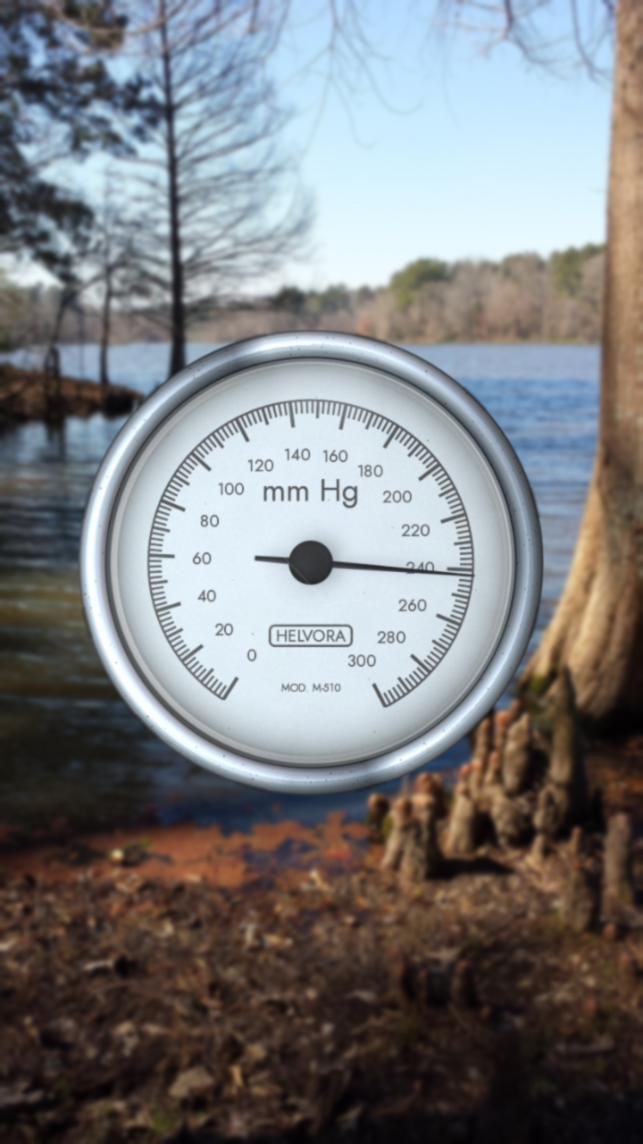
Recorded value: 242 mmHg
